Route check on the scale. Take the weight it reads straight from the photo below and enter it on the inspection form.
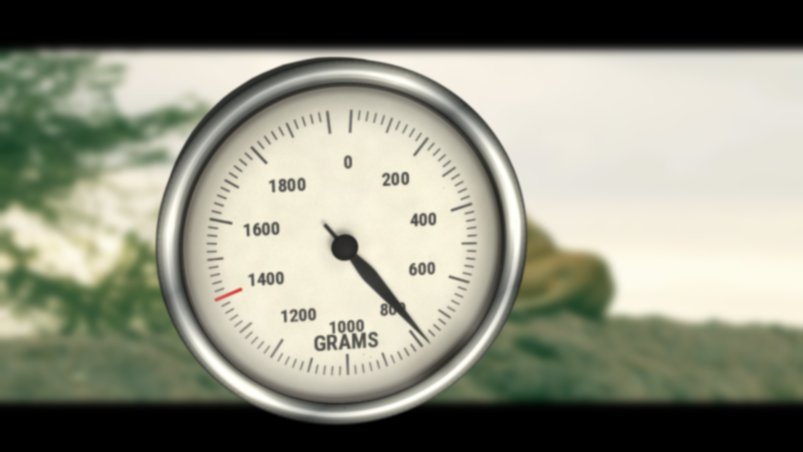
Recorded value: 780 g
